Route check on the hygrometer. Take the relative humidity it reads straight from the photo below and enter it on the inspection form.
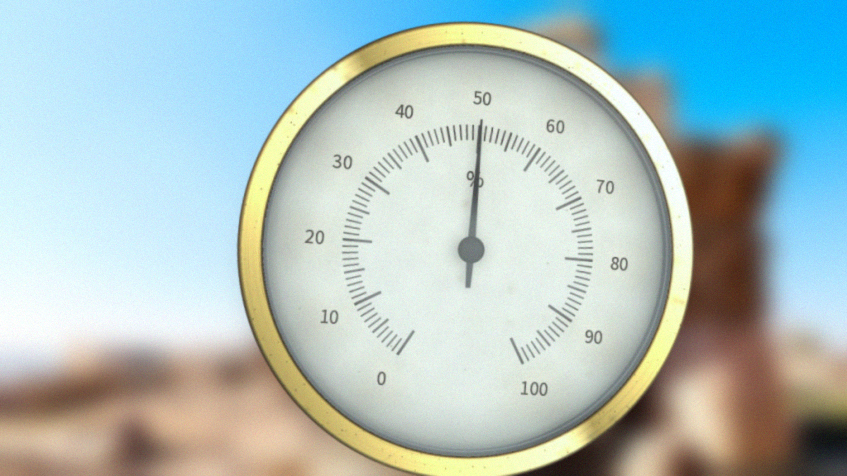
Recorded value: 50 %
